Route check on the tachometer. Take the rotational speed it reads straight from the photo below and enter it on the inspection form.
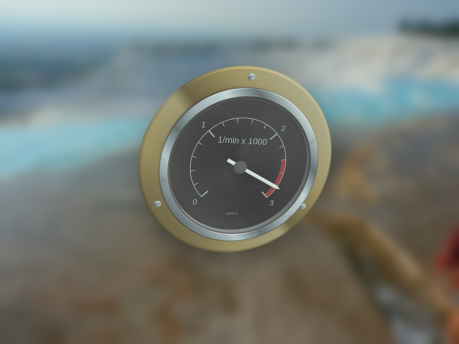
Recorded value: 2800 rpm
